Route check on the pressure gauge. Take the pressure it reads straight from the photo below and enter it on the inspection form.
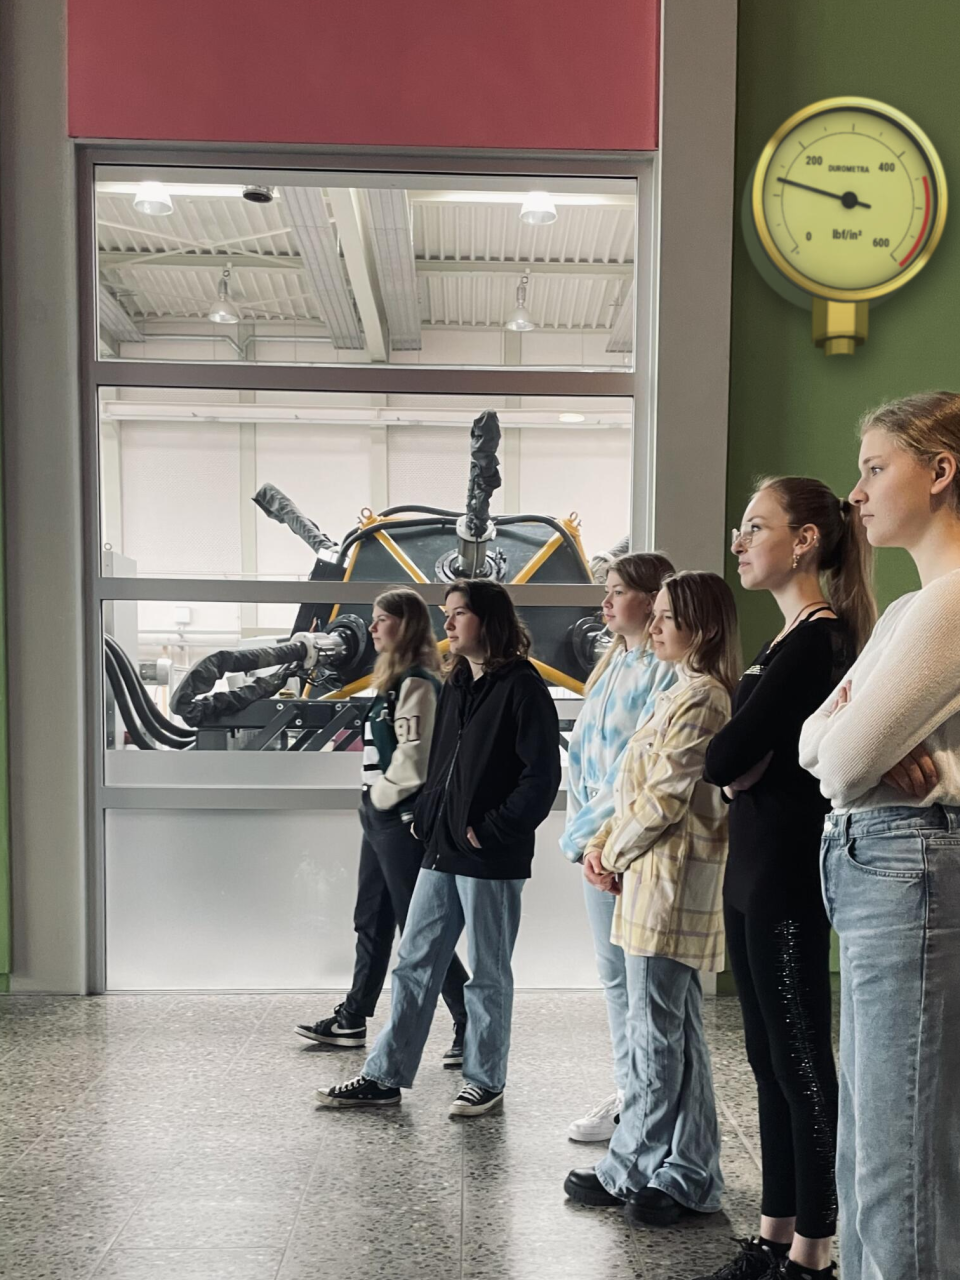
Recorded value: 125 psi
